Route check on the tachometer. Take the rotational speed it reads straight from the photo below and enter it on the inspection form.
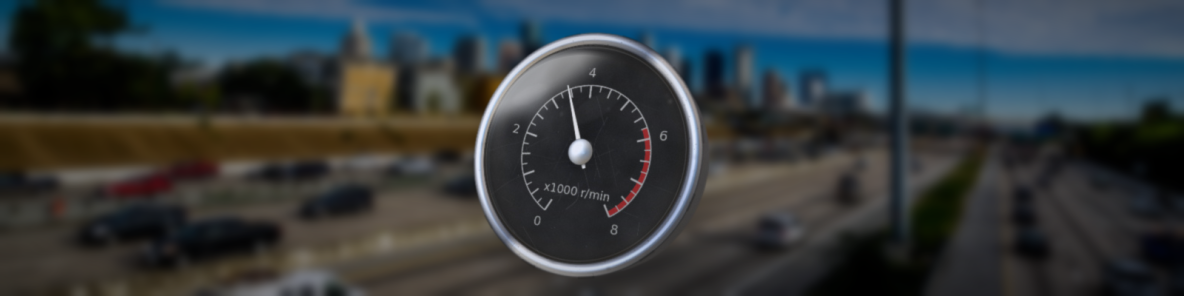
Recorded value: 3500 rpm
